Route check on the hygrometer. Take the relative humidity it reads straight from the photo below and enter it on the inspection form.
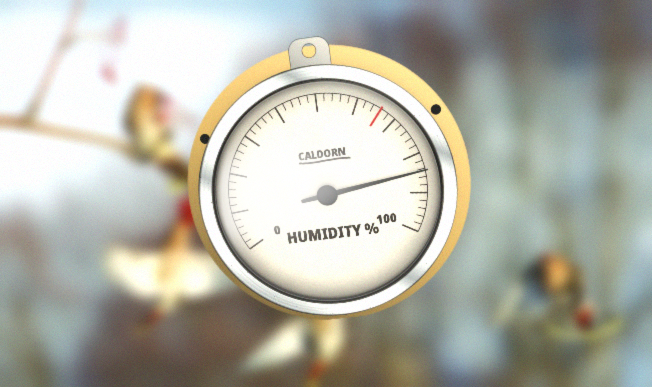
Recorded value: 84 %
